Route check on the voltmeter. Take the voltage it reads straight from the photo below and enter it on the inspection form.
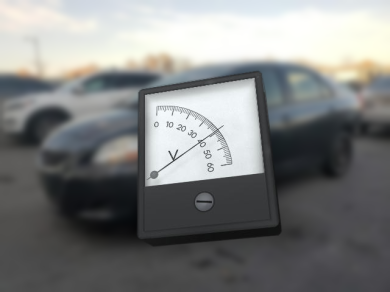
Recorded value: 40 V
